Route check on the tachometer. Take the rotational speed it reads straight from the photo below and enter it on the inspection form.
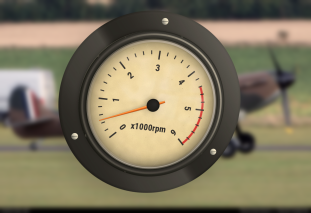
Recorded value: 500 rpm
